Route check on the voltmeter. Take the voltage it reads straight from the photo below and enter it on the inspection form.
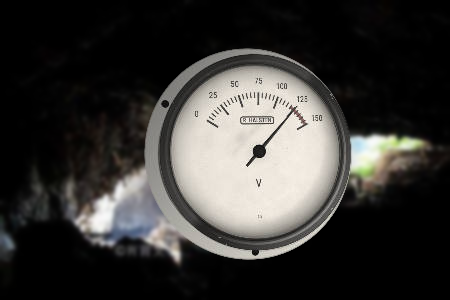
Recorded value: 125 V
